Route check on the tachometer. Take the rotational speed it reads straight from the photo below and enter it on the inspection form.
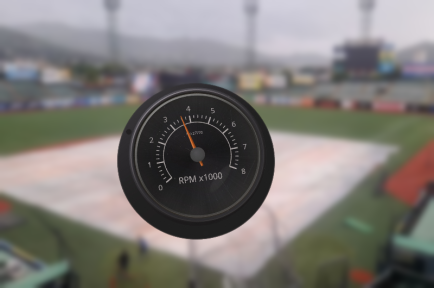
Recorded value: 3600 rpm
